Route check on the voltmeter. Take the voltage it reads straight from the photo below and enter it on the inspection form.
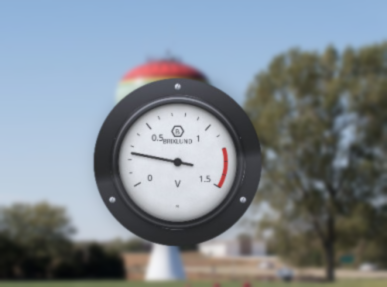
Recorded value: 0.25 V
